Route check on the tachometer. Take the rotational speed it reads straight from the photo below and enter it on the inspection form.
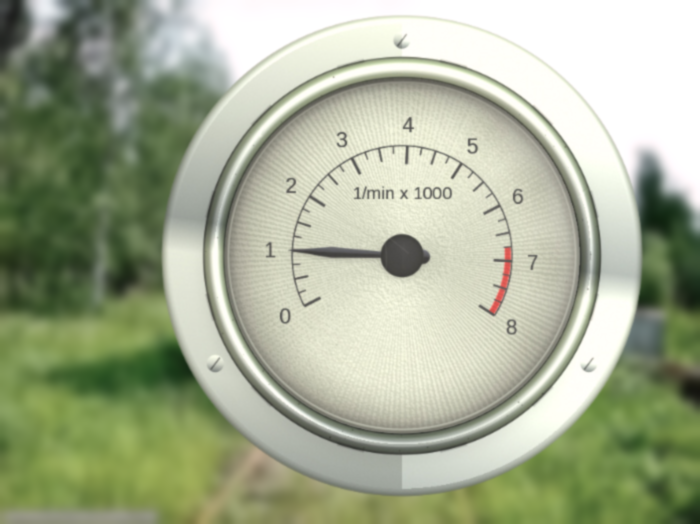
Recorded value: 1000 rpm
